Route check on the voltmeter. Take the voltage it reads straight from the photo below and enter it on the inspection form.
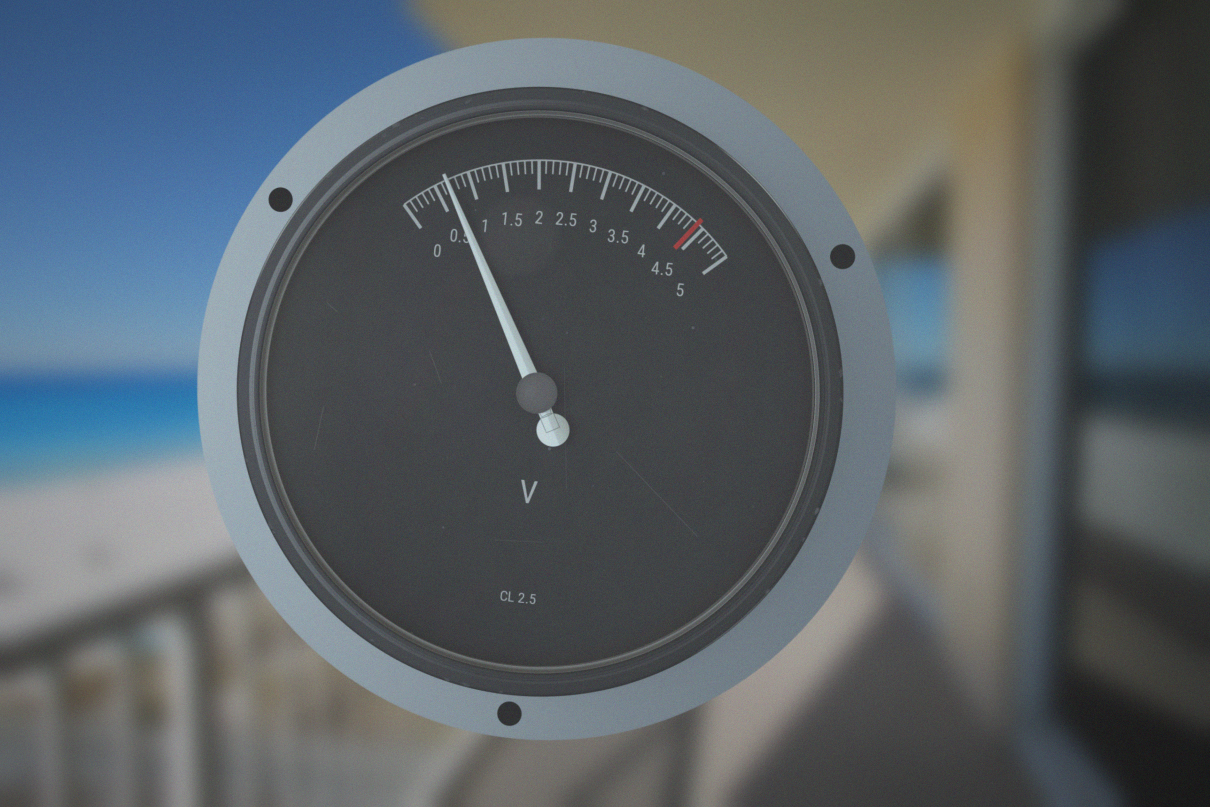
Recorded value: 0.7 V
